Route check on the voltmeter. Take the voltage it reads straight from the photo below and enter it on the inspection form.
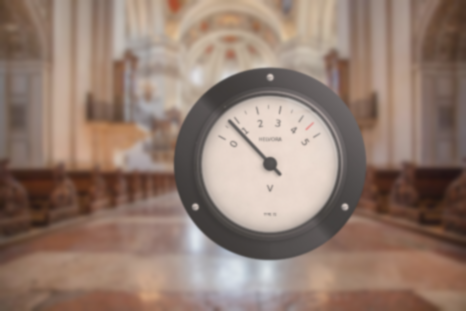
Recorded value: 0.75 V
